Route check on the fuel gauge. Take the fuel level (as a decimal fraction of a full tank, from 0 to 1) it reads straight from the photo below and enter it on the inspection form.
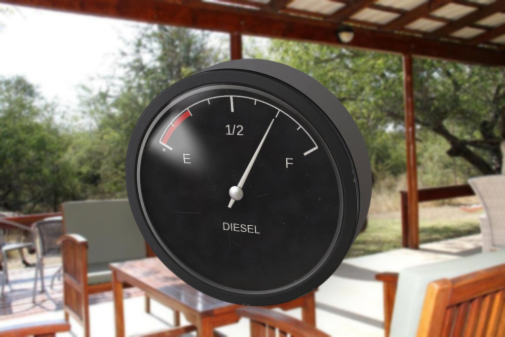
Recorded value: 0.75
